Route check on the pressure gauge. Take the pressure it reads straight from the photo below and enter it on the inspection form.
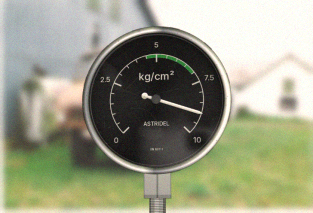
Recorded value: 9 kg/cm²
